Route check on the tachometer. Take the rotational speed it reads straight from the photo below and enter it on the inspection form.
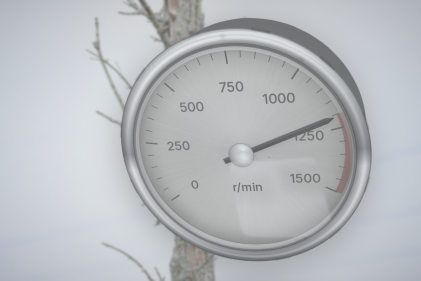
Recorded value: 1200 rpm
